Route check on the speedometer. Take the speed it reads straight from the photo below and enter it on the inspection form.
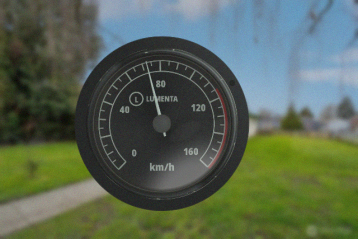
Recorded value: 72.5 km/h
